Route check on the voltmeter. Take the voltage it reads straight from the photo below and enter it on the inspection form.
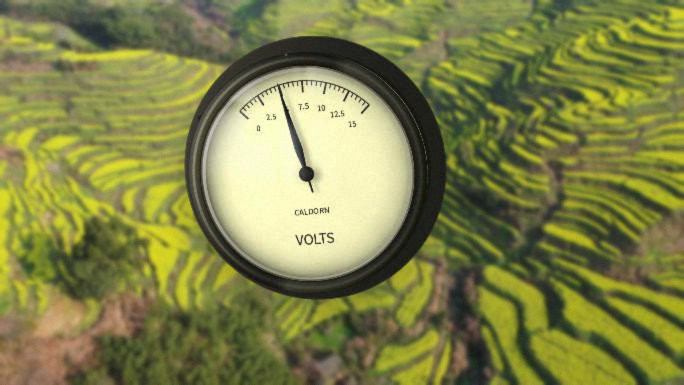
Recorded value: 5 V
